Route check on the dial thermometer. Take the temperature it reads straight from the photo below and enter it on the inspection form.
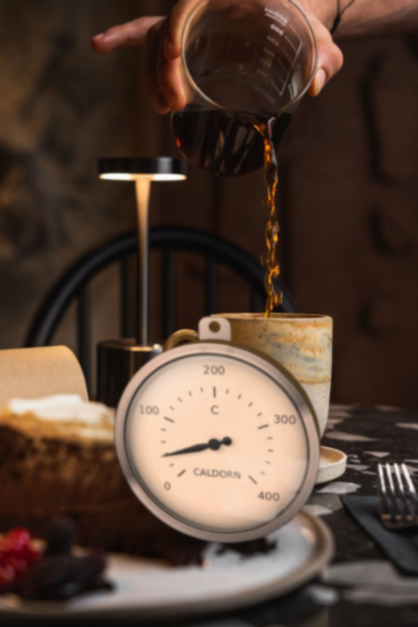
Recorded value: 40 °C
